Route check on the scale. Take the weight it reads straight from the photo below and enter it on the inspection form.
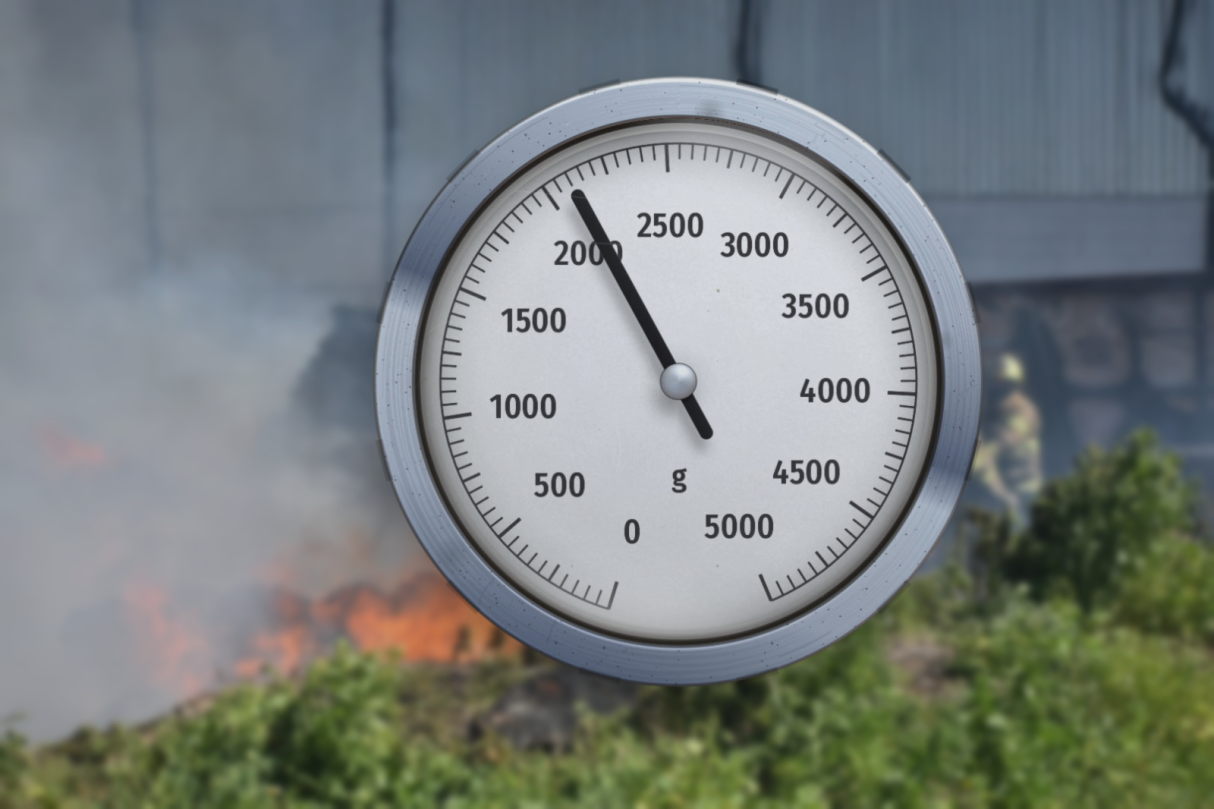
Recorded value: 2100 g
